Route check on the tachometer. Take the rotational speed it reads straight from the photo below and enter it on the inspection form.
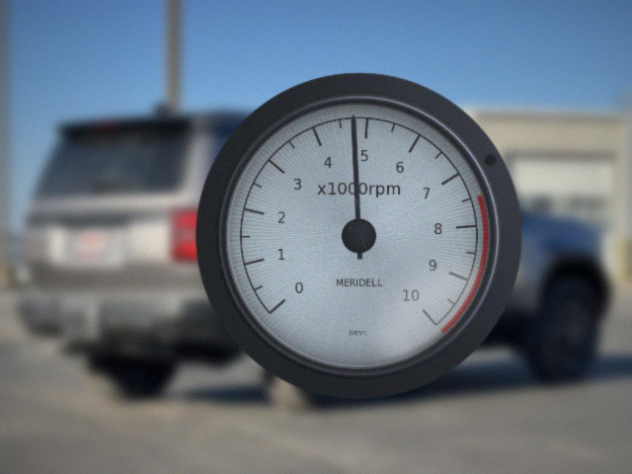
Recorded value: 4750 rpm
